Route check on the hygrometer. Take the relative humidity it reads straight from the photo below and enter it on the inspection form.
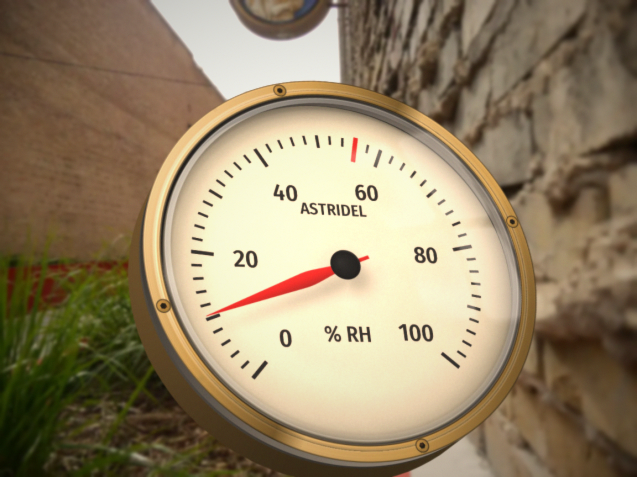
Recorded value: 10 %
